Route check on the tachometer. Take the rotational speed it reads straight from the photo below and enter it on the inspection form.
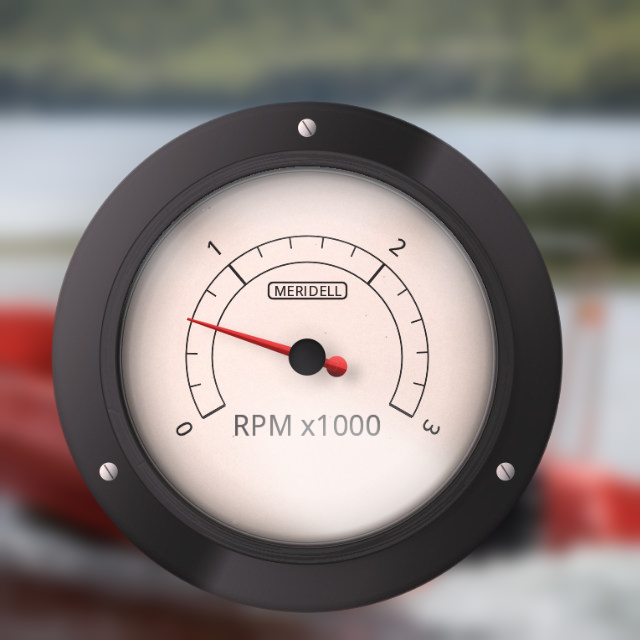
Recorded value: 600 rpm
